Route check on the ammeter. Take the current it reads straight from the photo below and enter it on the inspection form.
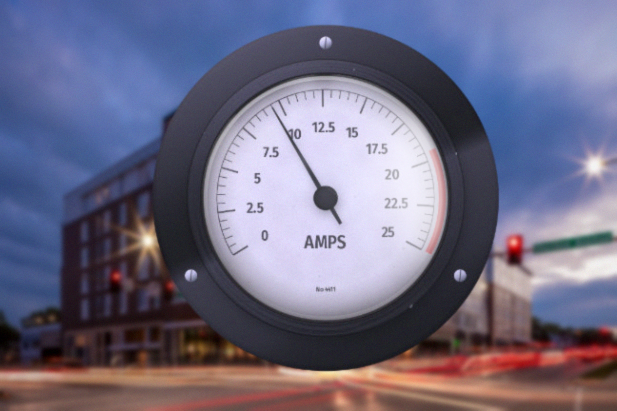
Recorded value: 9.5 A
